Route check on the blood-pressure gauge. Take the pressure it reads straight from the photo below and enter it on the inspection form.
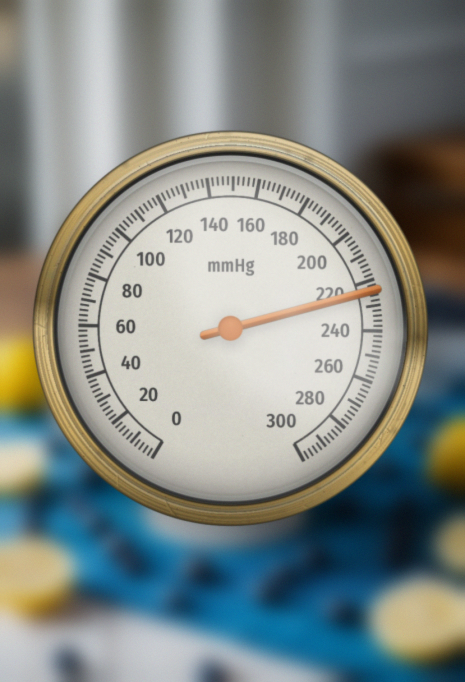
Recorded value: 224 mmHg
